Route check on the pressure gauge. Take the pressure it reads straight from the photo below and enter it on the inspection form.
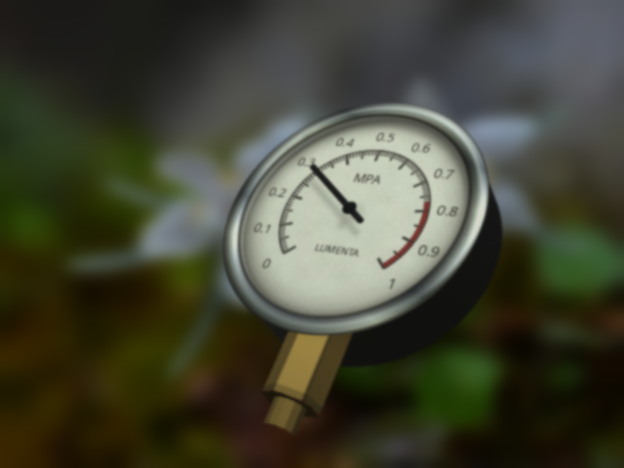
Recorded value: 0.3 MPa
